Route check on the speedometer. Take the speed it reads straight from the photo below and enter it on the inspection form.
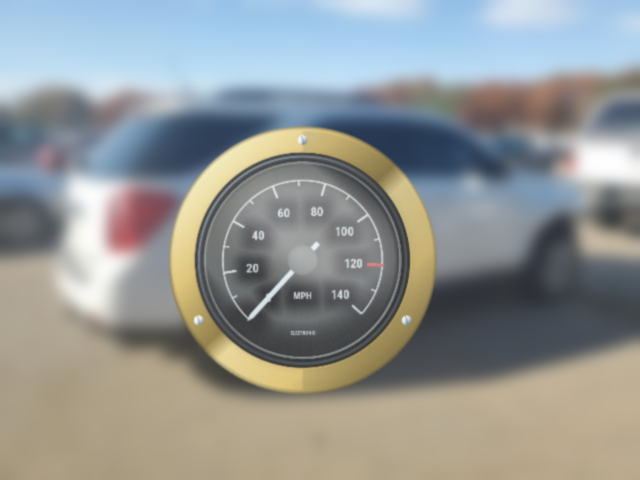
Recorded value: 0 mph
